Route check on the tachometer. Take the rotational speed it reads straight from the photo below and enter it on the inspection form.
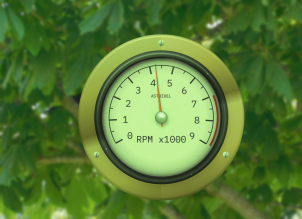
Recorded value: 4250 rpm
